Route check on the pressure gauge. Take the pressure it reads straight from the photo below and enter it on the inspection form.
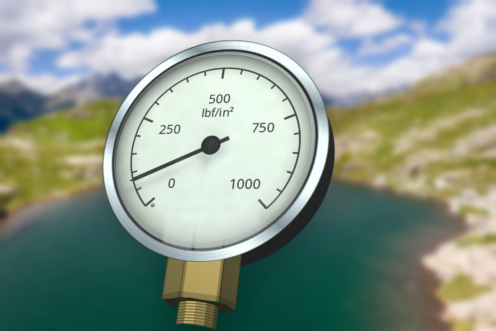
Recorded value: 75 psi
